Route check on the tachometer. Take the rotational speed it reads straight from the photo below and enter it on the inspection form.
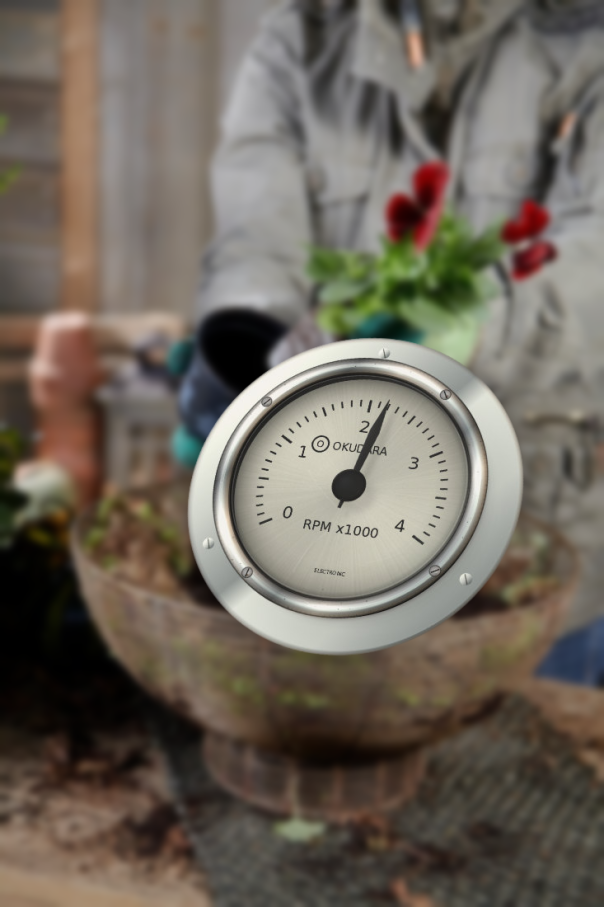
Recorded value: 2200 rpm
